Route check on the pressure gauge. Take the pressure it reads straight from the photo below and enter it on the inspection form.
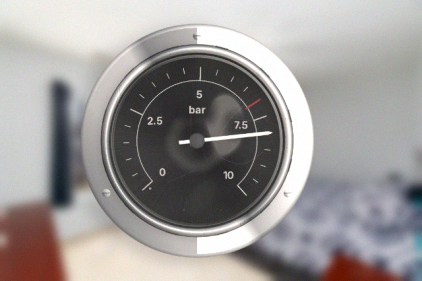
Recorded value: 8 bar
